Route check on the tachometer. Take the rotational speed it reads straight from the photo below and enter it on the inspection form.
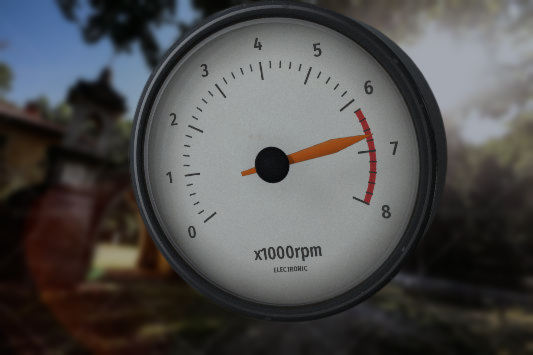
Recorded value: 6700 rpm
